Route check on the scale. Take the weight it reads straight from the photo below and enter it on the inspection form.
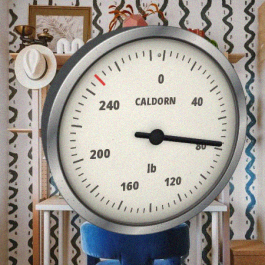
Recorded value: 76 lb
